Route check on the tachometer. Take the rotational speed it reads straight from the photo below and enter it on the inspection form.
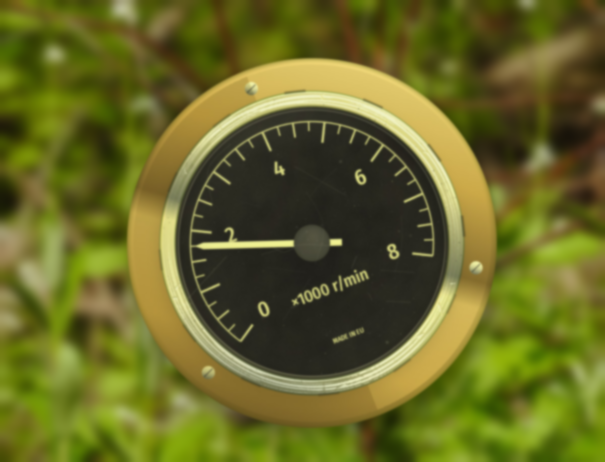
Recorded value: 1750 rpm
